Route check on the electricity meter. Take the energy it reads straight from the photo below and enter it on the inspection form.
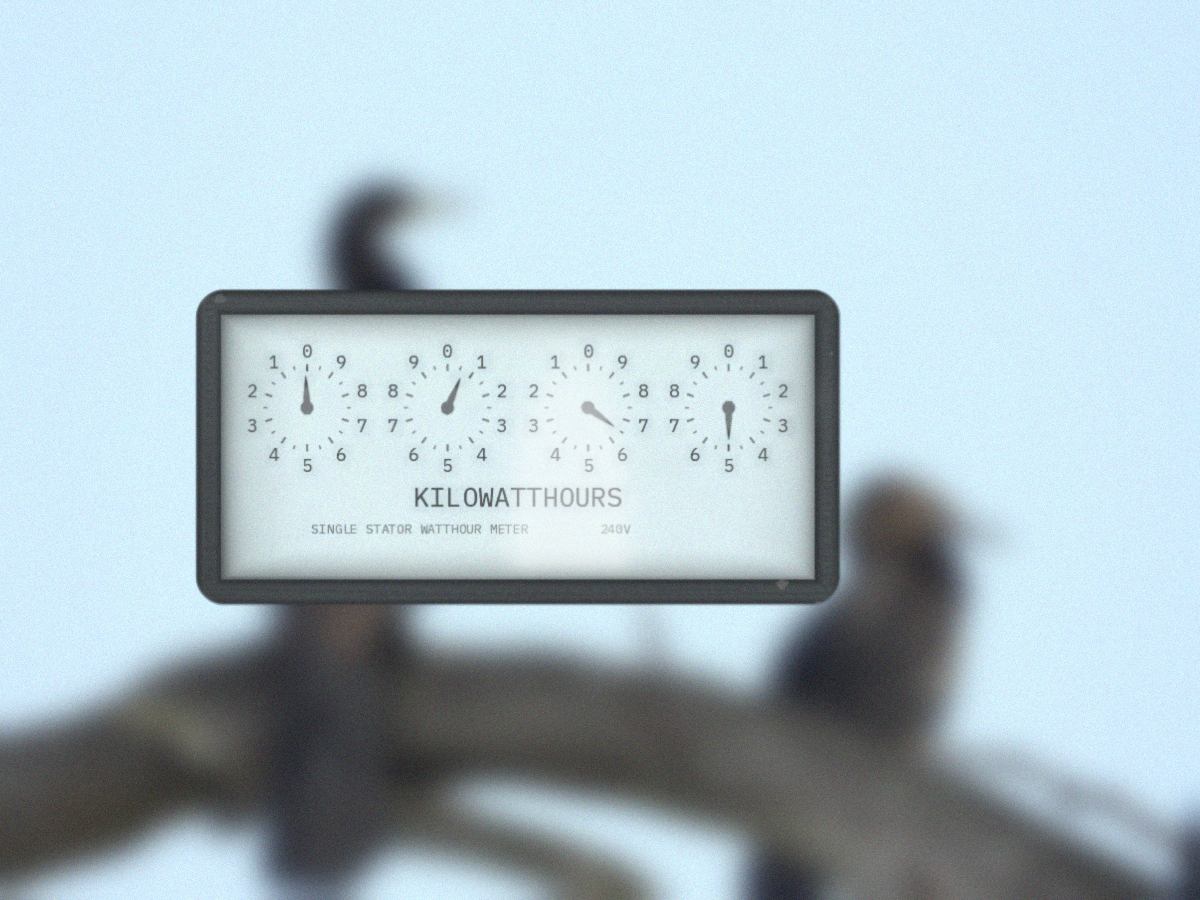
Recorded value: 65 kWh
